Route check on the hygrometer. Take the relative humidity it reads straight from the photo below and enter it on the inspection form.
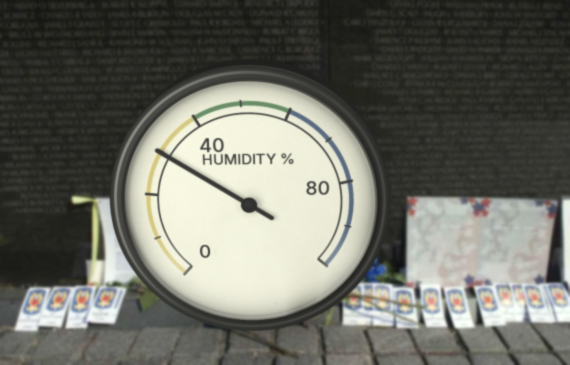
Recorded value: 30 %
